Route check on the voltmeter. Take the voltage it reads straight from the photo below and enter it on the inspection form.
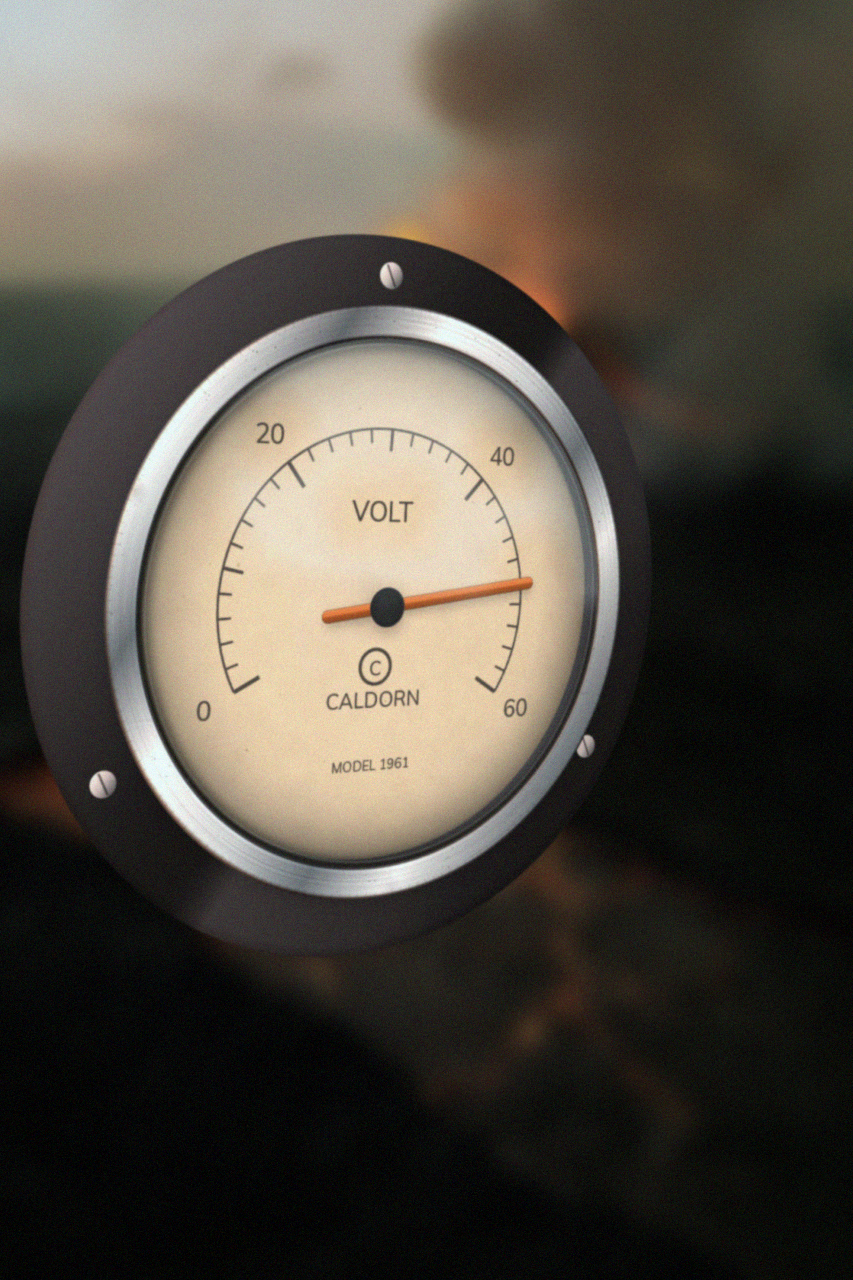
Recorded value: 50 V
